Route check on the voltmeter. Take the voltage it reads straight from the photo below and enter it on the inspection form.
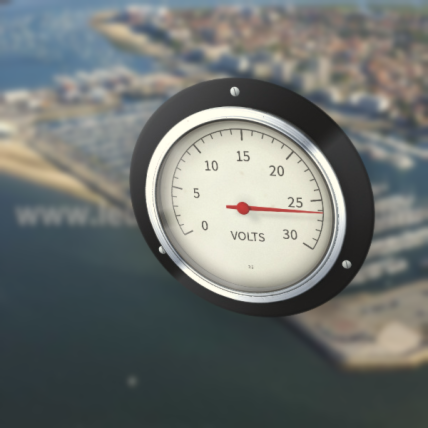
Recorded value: 26 V
